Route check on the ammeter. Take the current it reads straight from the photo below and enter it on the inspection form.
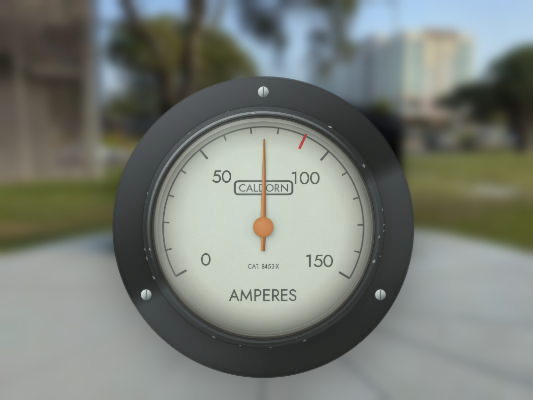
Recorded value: 75 A
